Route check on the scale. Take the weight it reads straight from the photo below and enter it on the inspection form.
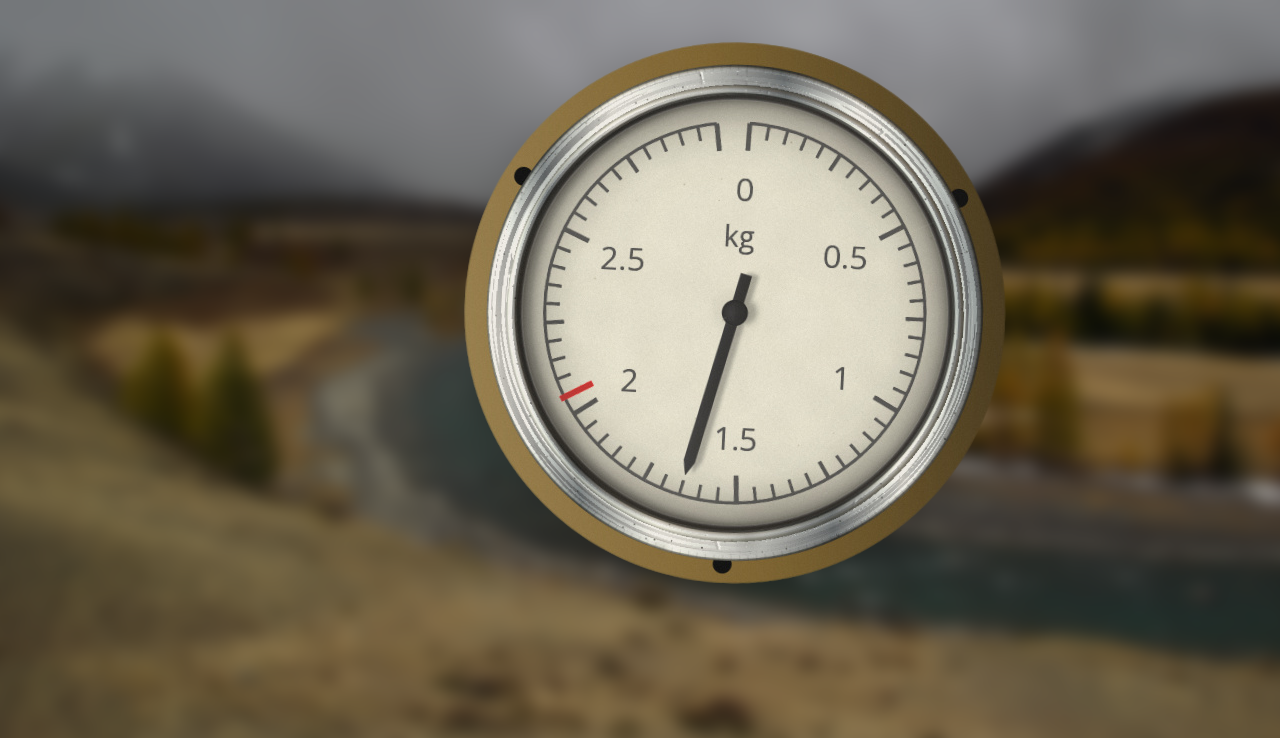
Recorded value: 1.65 kg
